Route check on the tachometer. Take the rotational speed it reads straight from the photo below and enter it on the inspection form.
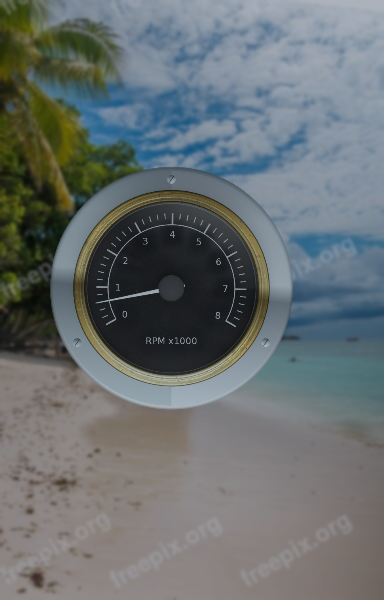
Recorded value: 600 rpm
